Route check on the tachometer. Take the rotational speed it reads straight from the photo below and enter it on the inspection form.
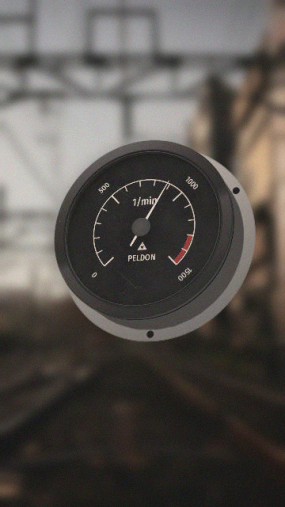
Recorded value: 900 rpm
